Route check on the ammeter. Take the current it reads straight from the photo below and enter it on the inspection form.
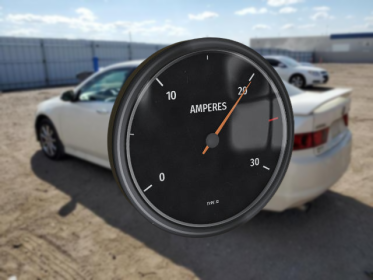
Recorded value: 20 A
